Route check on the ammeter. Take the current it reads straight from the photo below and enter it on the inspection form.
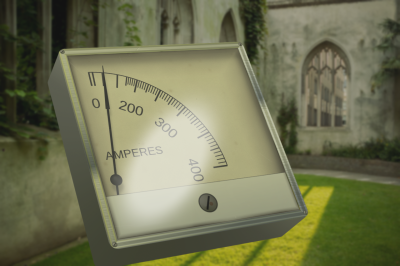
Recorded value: 100 A
